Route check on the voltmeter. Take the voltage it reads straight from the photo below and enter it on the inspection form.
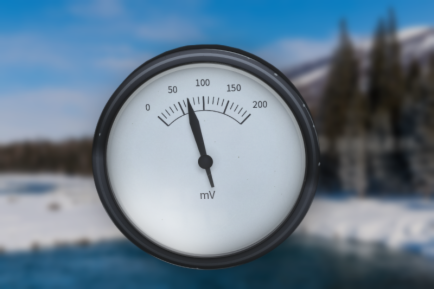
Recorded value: 70 mV
